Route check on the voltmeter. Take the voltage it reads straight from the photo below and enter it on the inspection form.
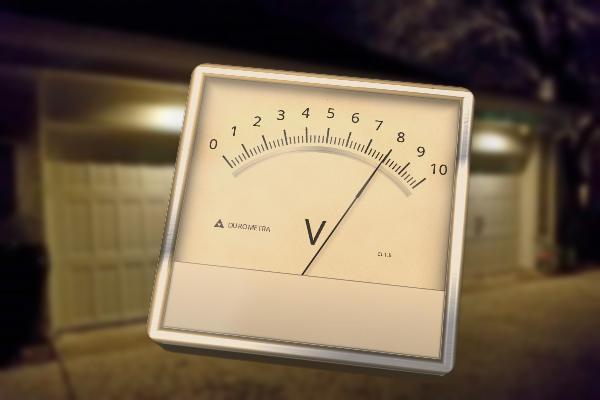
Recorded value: 8 V
